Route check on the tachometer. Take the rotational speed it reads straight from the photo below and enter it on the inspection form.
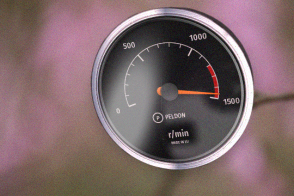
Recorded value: 1450 rpm
